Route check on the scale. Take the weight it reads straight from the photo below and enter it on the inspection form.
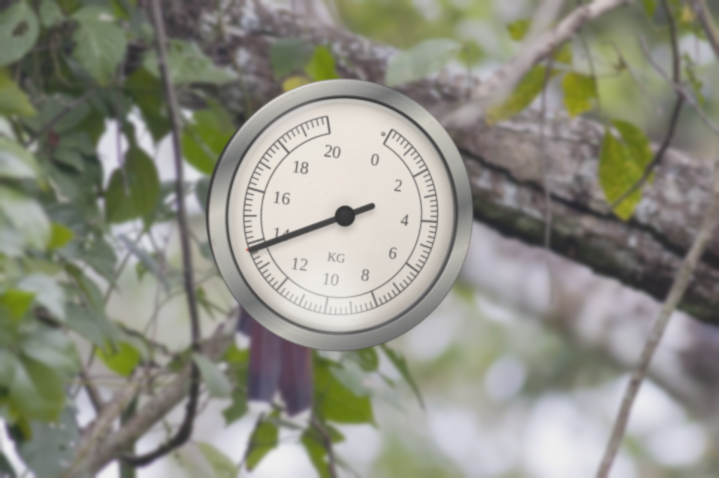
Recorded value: 13.8 kg
